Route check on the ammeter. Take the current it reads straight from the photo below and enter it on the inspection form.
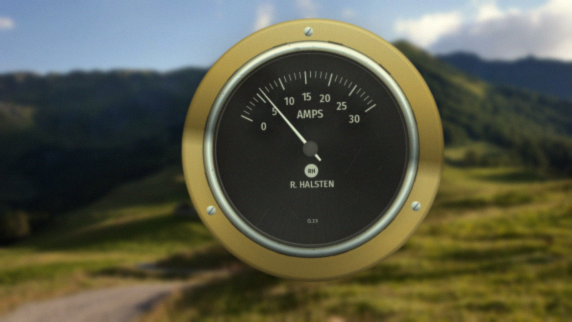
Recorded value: 6 A
